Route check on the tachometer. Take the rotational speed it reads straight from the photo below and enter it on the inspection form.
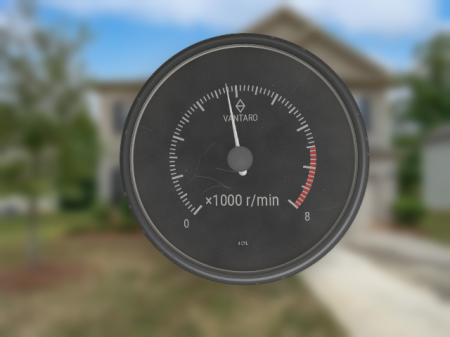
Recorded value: 3800 rpm
